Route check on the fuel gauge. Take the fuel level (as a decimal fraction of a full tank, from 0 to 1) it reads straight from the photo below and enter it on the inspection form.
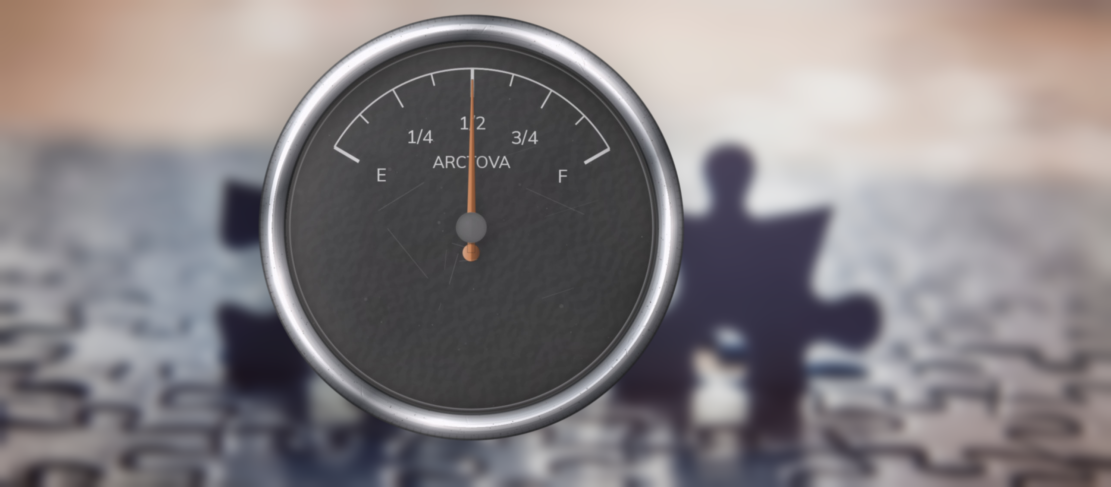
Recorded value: 0.5
